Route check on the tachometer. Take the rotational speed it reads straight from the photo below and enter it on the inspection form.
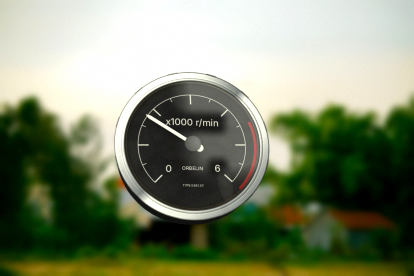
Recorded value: 1750 rpm
